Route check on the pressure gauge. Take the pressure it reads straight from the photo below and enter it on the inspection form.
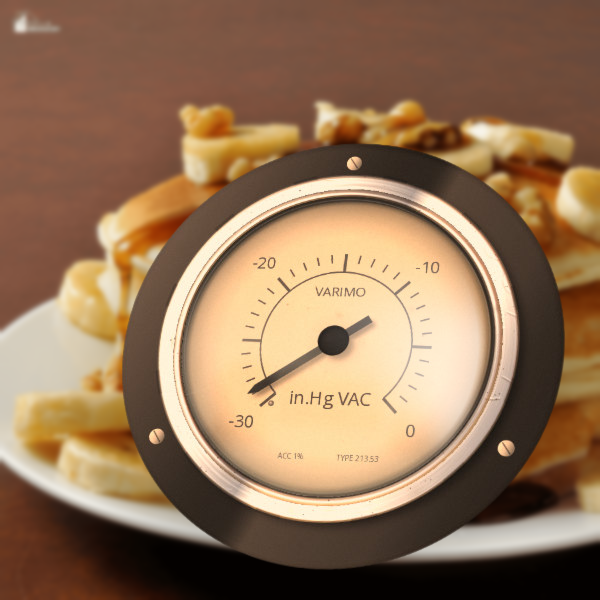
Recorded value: -29 inHg
